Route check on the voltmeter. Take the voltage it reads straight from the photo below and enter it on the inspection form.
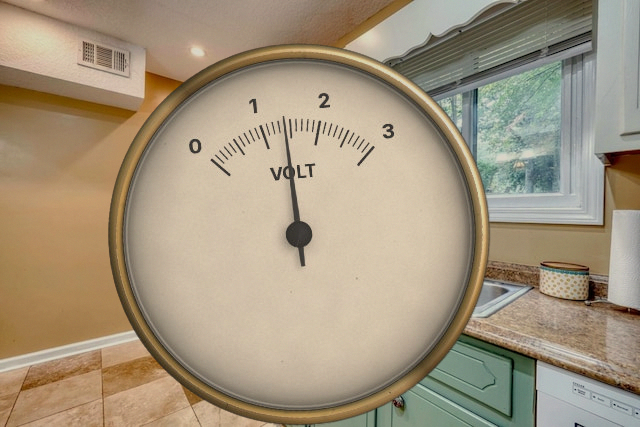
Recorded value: 1.4 V
